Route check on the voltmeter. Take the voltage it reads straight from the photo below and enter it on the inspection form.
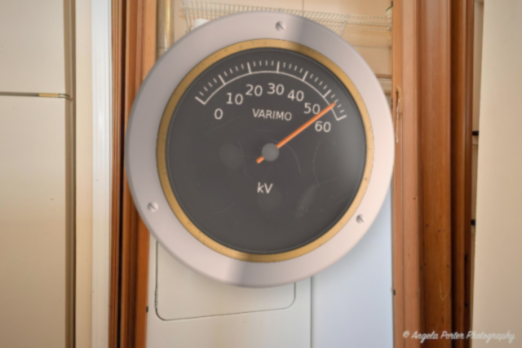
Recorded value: 54 kV
